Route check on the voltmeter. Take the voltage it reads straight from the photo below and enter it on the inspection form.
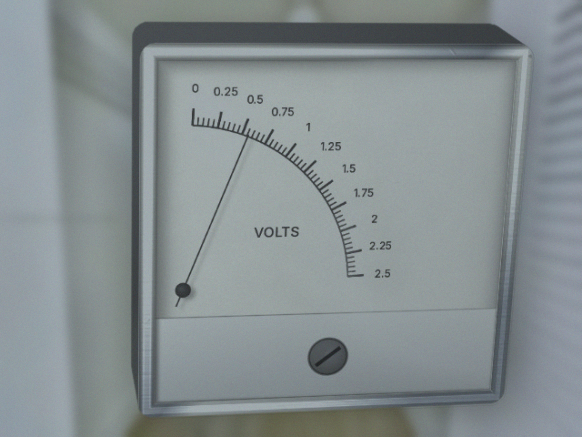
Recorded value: 0.55 V
